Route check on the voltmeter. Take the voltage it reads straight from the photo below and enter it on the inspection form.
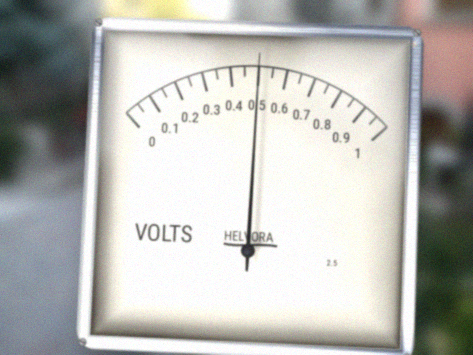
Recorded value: 0.5 V
